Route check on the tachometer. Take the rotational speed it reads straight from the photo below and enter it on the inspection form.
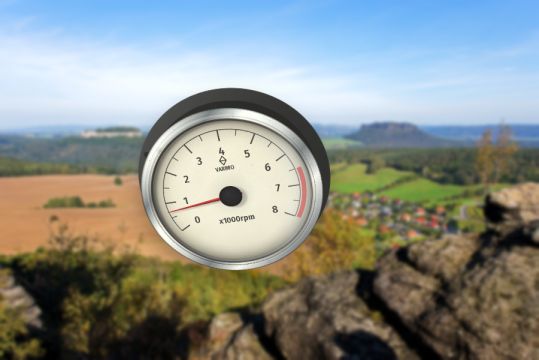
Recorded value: 750 rpm
